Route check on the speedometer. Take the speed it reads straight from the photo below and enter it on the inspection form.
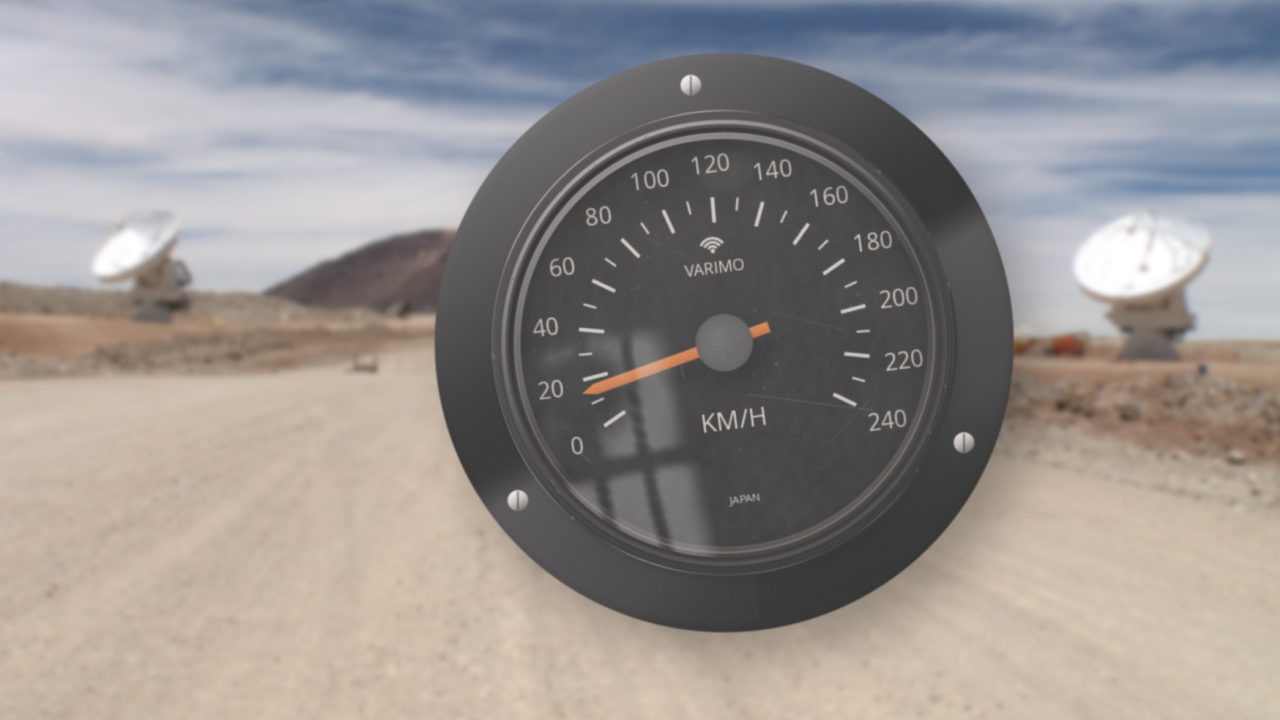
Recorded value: 15 km/h
